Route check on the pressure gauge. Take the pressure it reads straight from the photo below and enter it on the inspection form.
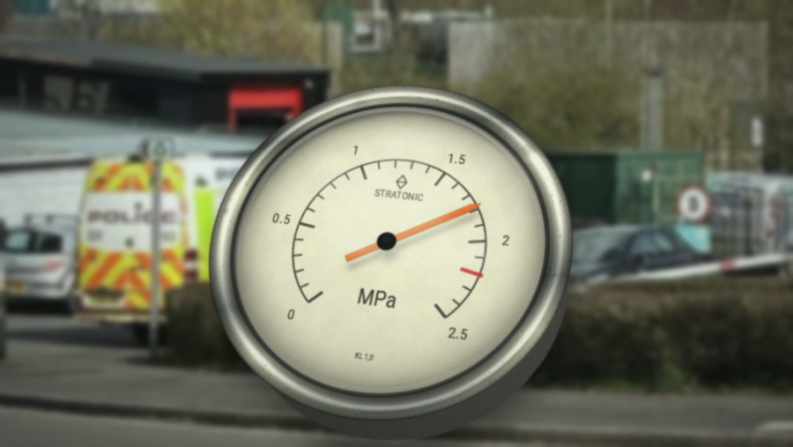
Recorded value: 1.8 MPa
